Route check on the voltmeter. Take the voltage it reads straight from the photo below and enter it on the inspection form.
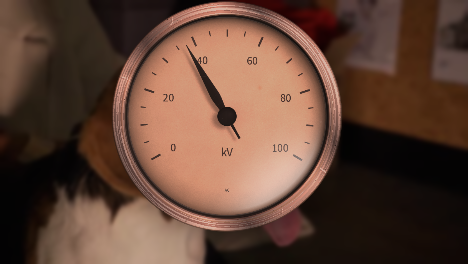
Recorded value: 37.5 kV
